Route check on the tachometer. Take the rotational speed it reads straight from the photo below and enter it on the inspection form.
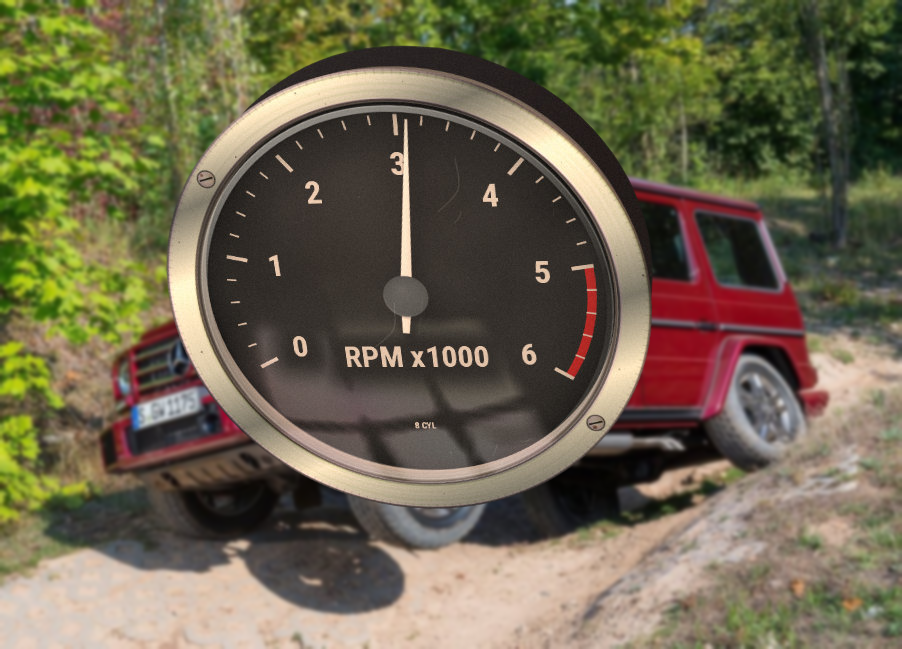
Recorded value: 3100 rpm
